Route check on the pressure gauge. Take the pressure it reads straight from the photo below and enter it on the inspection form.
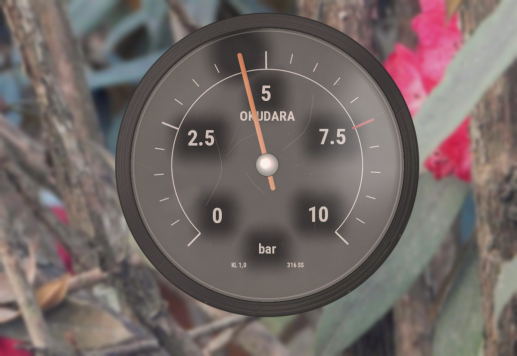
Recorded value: 4.5 bar
